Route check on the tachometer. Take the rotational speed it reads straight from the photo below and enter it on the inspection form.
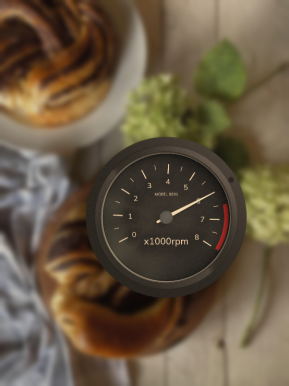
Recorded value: 6000 rpm
